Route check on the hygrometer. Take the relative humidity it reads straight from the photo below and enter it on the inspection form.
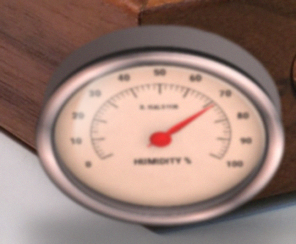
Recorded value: 70 %
